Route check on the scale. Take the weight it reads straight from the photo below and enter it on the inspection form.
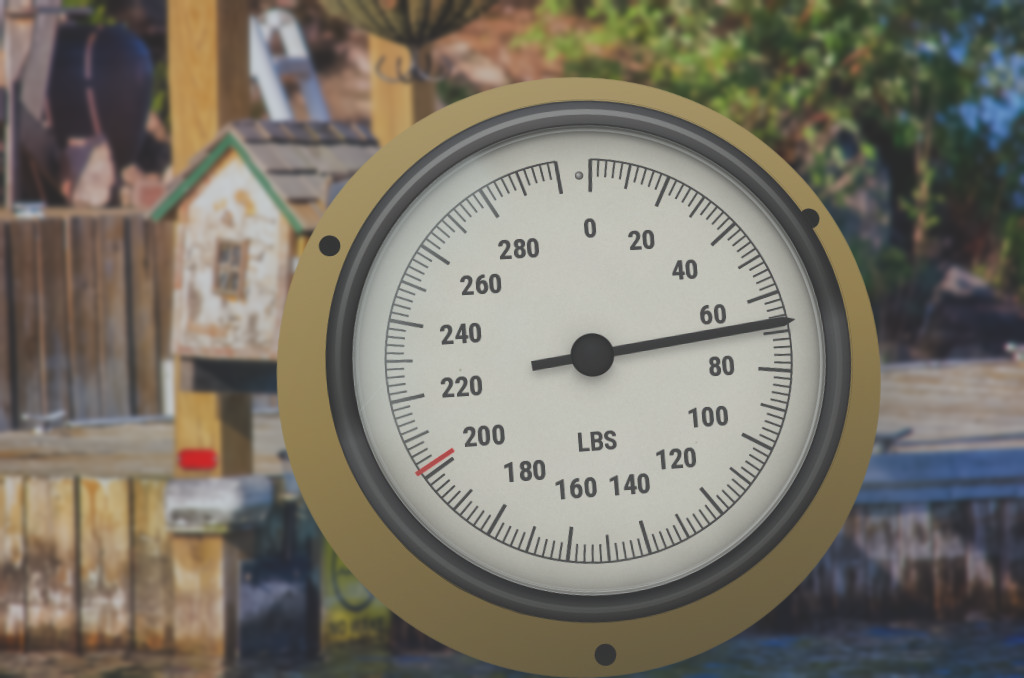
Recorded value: 68 lb
